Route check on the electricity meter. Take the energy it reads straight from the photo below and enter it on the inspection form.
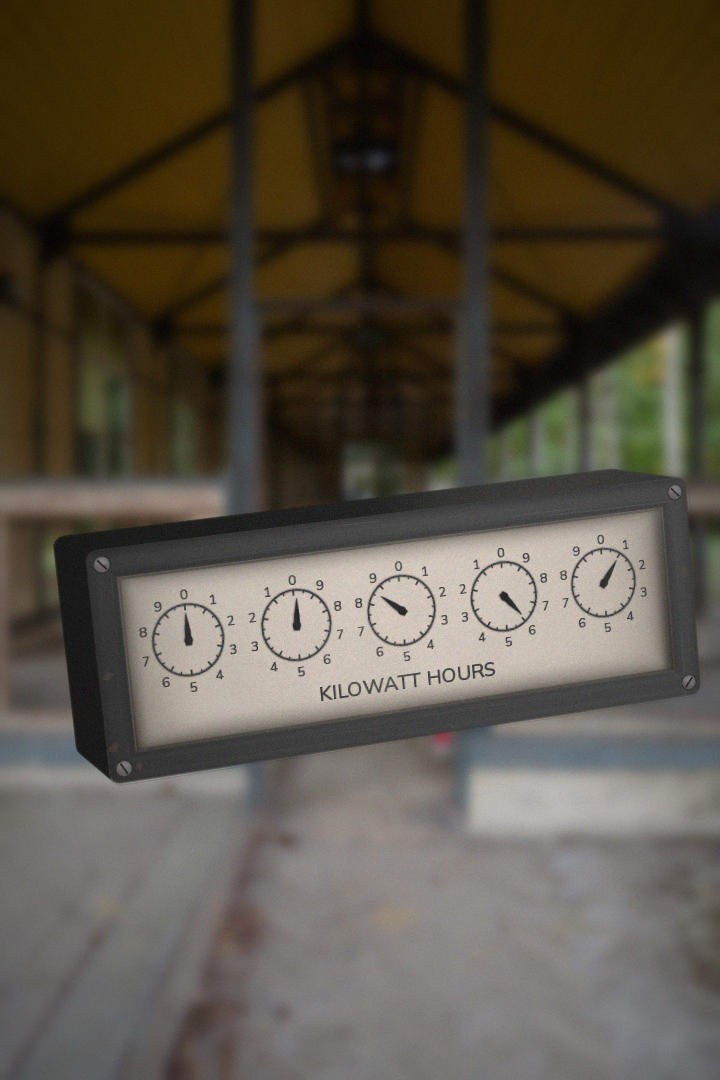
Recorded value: 99861 kWh
